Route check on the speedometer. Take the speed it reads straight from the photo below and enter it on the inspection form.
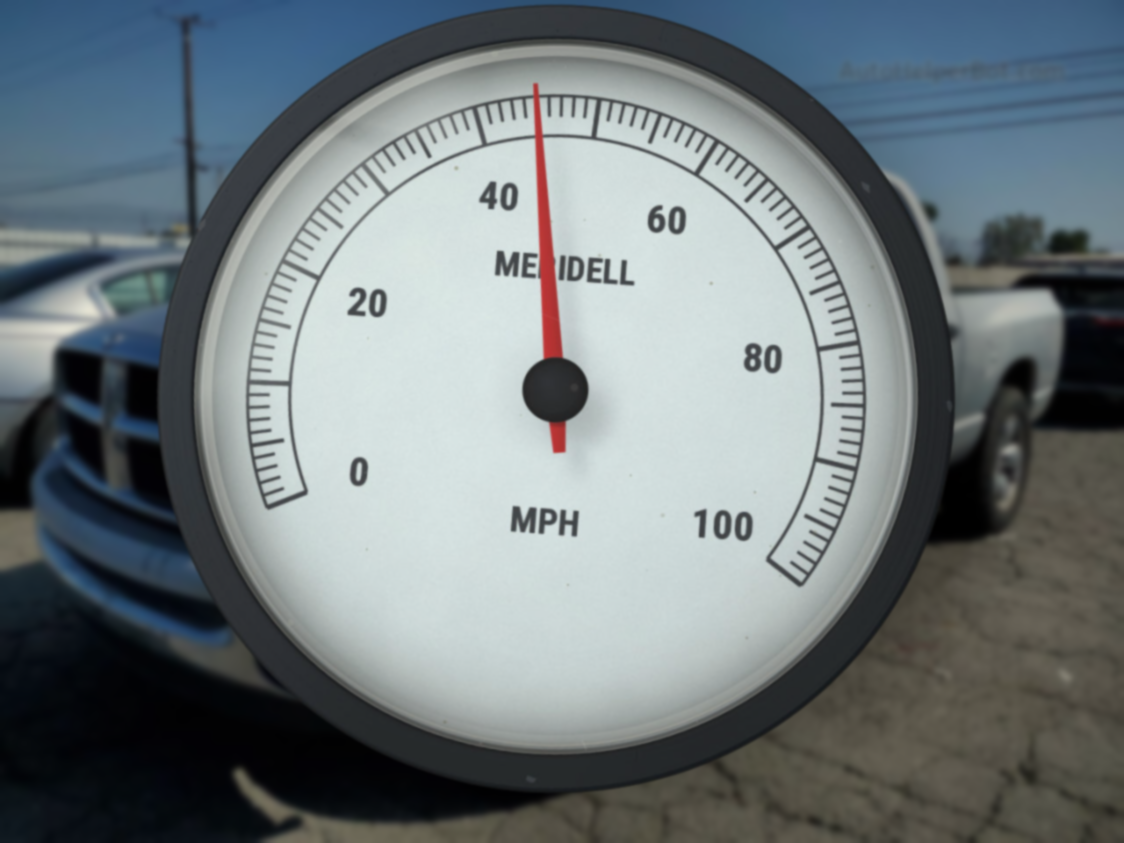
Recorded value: 45 mph
